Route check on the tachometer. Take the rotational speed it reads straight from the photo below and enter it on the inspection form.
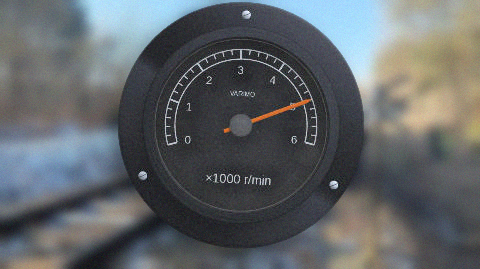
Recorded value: 5000 rpm
